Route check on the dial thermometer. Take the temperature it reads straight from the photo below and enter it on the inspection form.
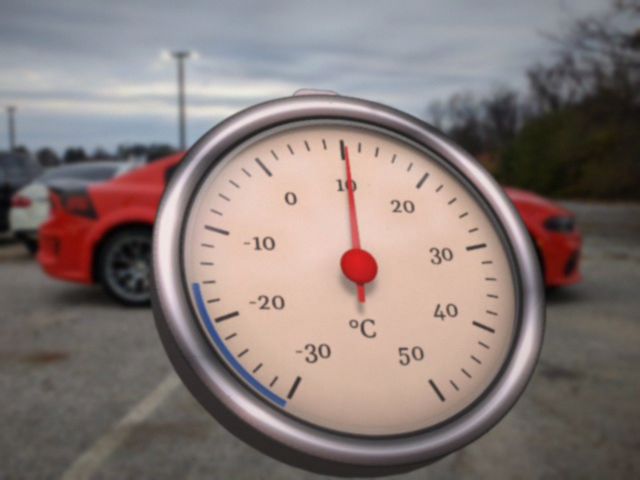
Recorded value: 10 °C
